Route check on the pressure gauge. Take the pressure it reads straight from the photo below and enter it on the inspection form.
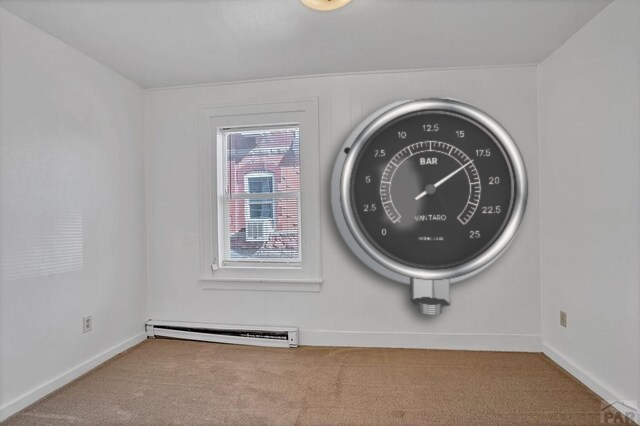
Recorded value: 17.5 bar
